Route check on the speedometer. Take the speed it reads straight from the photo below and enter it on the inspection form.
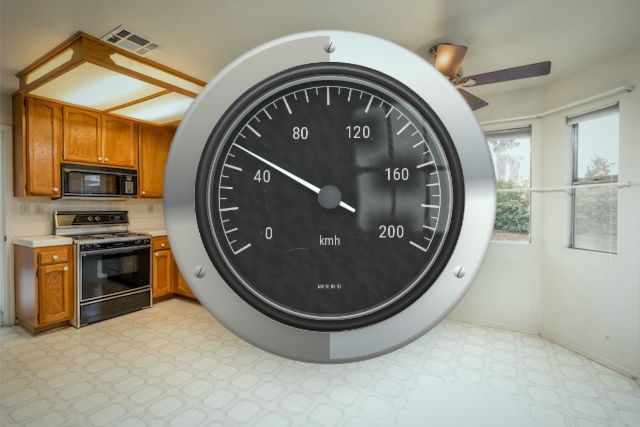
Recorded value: 50 km/h
